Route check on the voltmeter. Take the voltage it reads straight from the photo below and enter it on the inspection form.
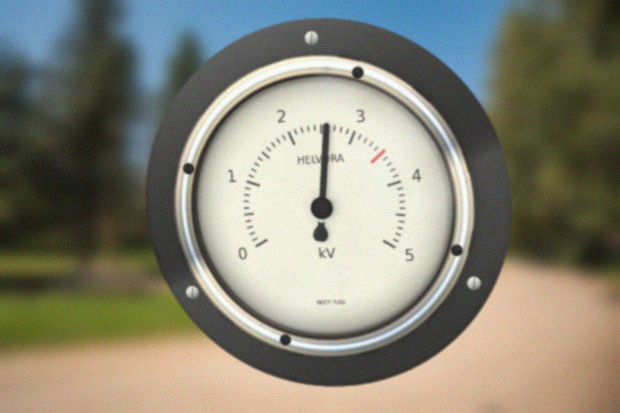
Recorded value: 2.6 kV
